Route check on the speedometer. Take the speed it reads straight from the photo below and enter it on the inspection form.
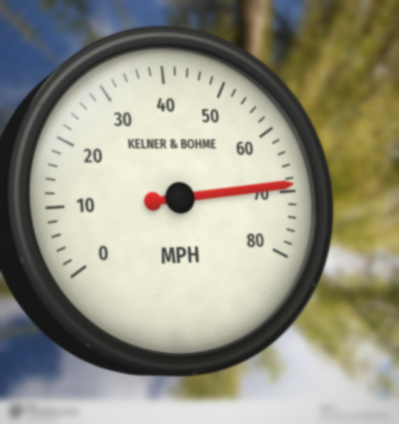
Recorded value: 69 mph
